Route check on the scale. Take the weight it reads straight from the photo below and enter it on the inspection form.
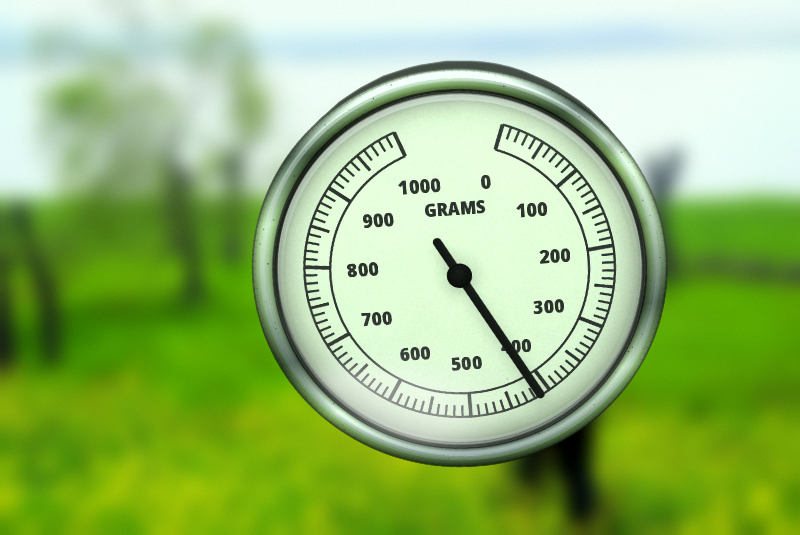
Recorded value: 410 g
